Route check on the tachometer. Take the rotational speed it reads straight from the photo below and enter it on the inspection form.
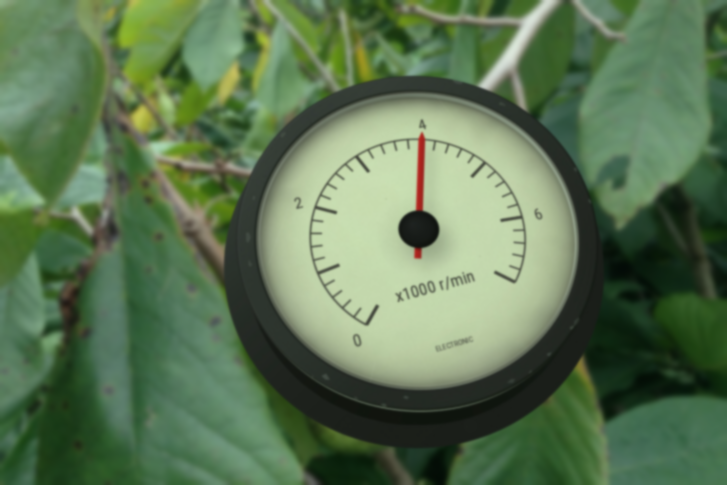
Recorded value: 4000 rpm
